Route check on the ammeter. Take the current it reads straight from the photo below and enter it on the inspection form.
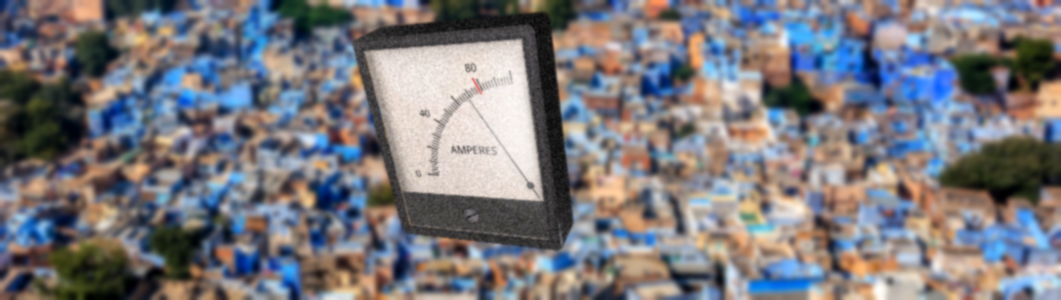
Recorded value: 70 A
